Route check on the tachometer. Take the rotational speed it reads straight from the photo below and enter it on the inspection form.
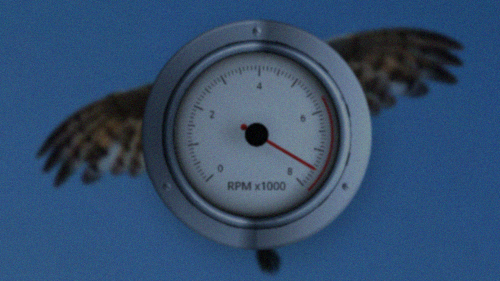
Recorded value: 7500 rpm
